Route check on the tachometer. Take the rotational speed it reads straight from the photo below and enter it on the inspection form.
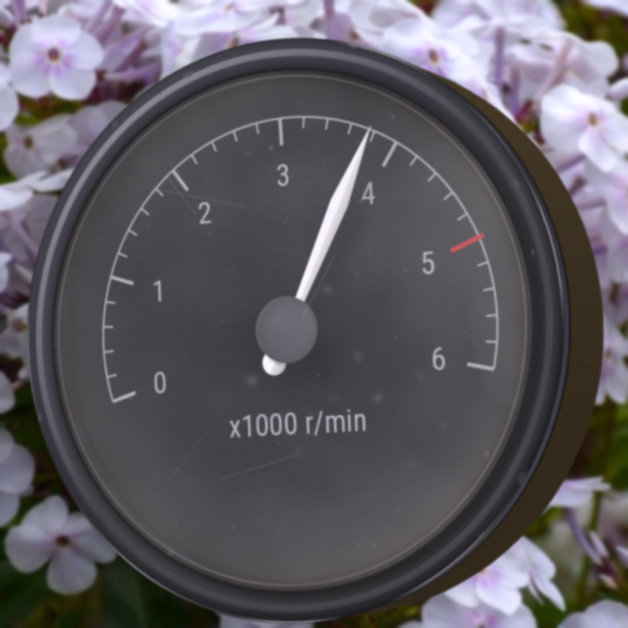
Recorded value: 3800 rpm
